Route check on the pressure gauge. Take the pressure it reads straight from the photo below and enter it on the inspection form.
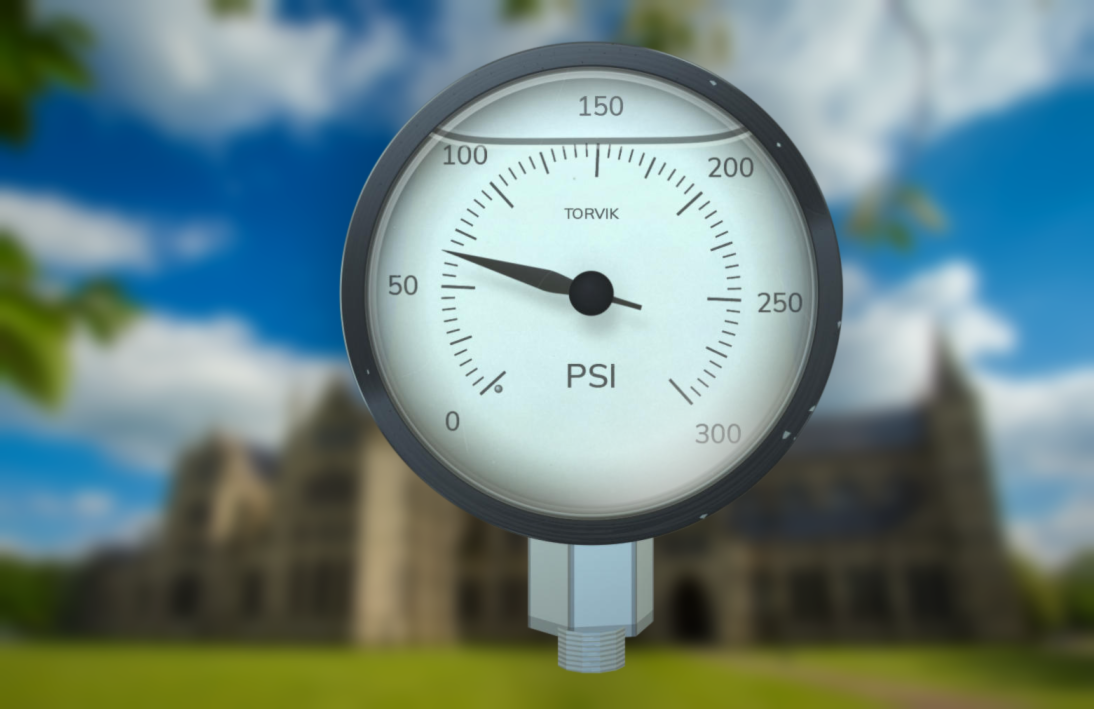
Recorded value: 65 psi
